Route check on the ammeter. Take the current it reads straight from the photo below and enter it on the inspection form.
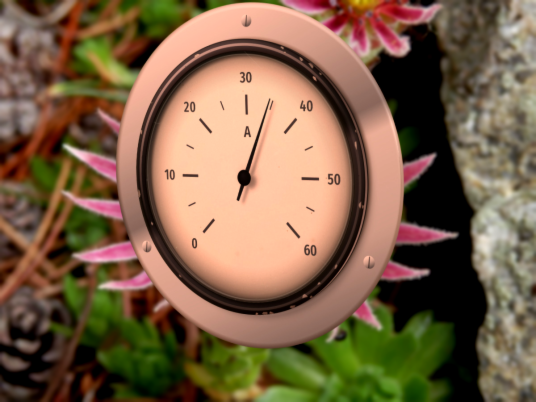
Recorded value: 35 A
